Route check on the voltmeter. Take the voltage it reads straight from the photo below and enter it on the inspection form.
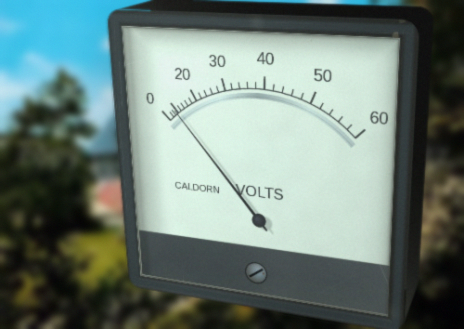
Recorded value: 10 V
